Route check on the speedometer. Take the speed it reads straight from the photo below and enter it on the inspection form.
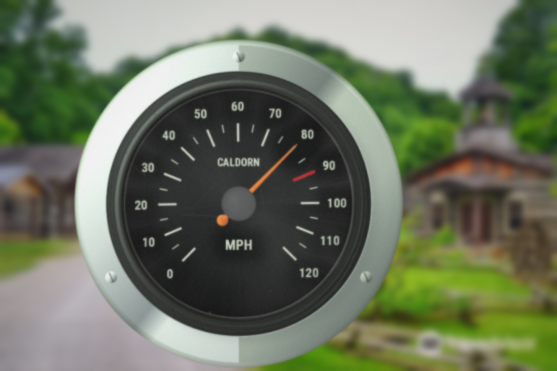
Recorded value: 80 mph
